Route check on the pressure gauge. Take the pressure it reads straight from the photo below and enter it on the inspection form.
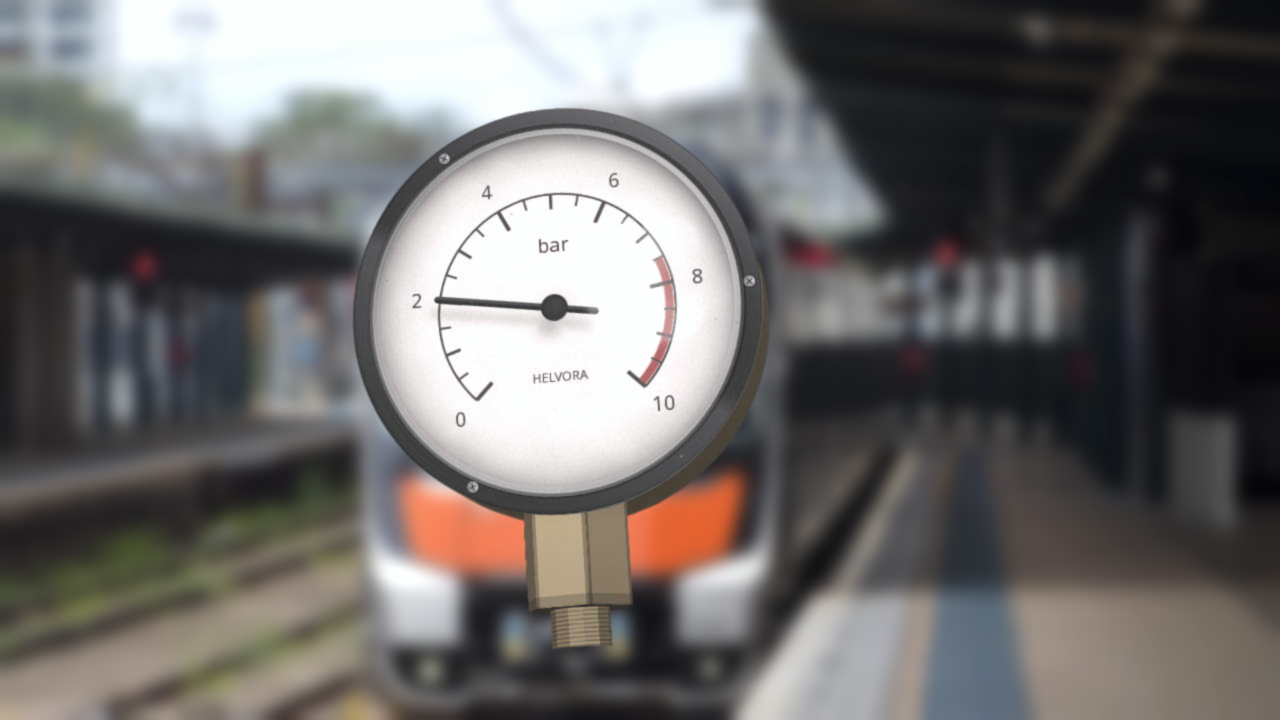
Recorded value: 2 bar
